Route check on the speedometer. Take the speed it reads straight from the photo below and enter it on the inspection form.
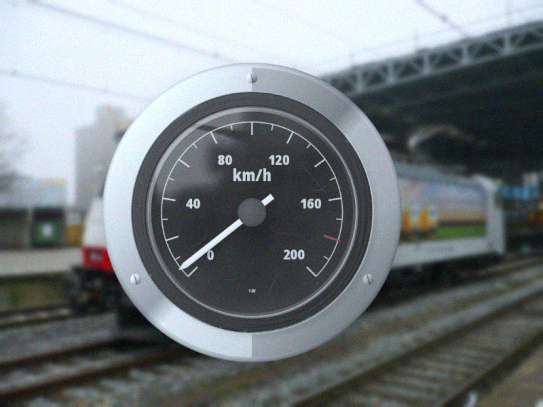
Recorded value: 5 km/h
